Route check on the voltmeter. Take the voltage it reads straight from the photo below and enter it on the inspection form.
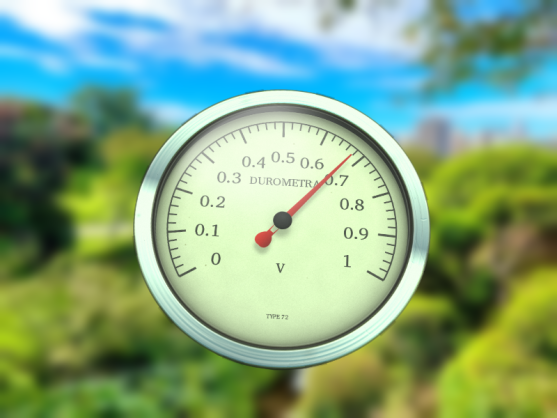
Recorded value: 0.68 V
